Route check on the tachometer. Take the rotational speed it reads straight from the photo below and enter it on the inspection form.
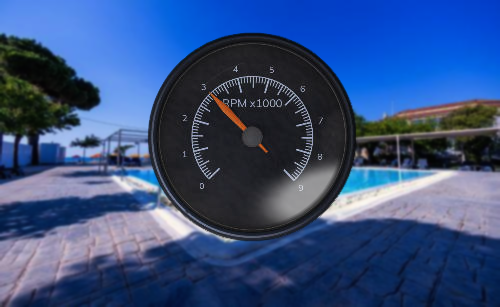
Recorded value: 3000 rpm
